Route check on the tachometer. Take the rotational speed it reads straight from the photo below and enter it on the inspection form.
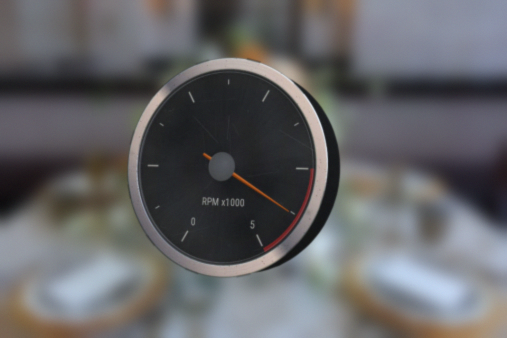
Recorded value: 4500 rpm
